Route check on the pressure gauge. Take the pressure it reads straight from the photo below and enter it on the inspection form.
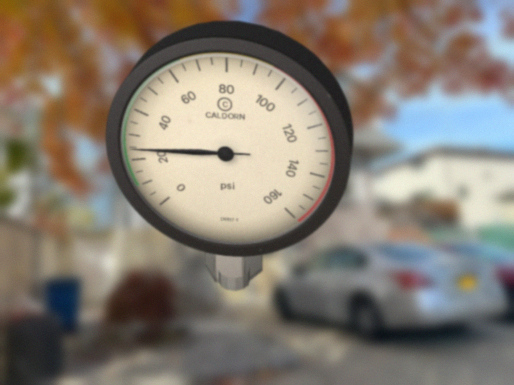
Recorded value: 25 psi
